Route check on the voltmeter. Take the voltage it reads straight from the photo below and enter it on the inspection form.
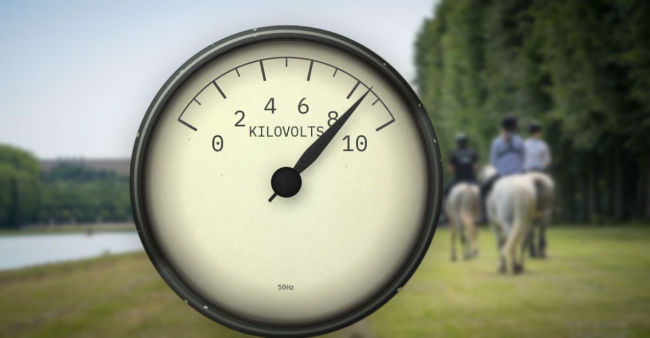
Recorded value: 8.5 kV
